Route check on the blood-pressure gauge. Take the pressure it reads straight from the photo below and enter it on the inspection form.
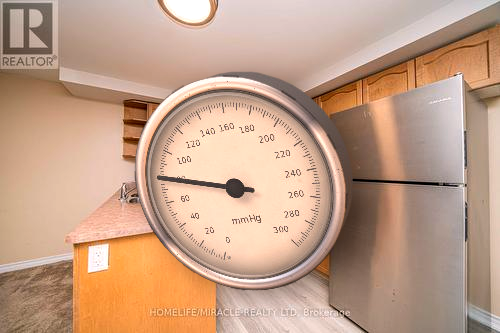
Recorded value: 80 mmHg
